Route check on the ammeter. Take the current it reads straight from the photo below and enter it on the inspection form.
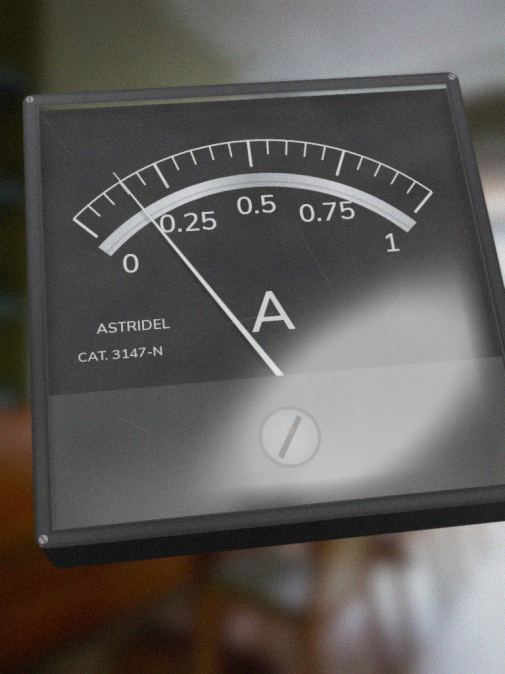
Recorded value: 0.15 A
